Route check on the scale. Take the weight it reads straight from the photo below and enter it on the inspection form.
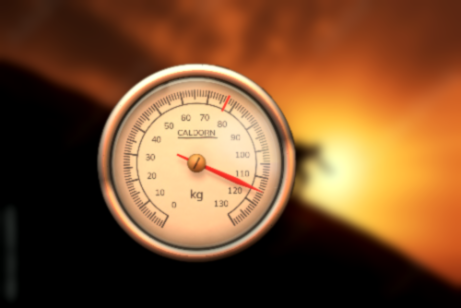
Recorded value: 115 kg
